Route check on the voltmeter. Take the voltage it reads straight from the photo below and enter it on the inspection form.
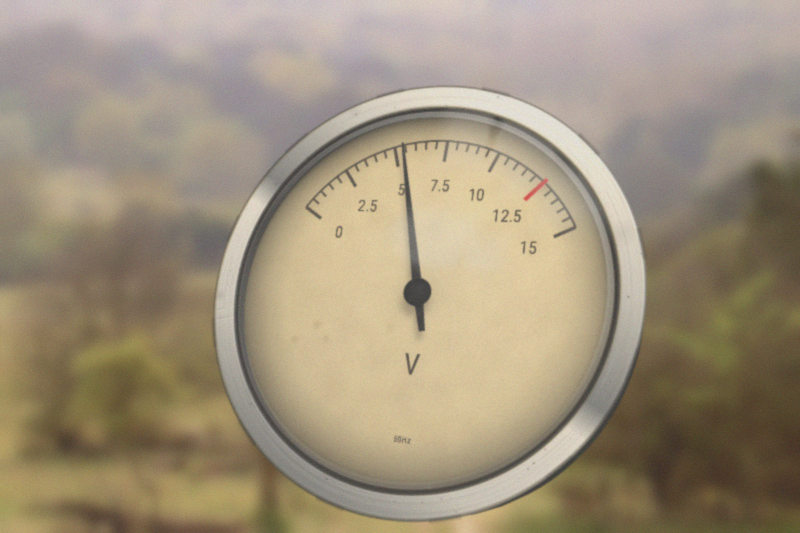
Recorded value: 5.5 V
